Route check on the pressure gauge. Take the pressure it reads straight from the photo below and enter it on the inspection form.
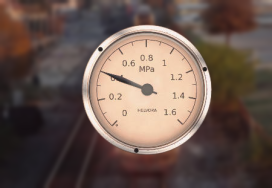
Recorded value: 0.4 MPa
